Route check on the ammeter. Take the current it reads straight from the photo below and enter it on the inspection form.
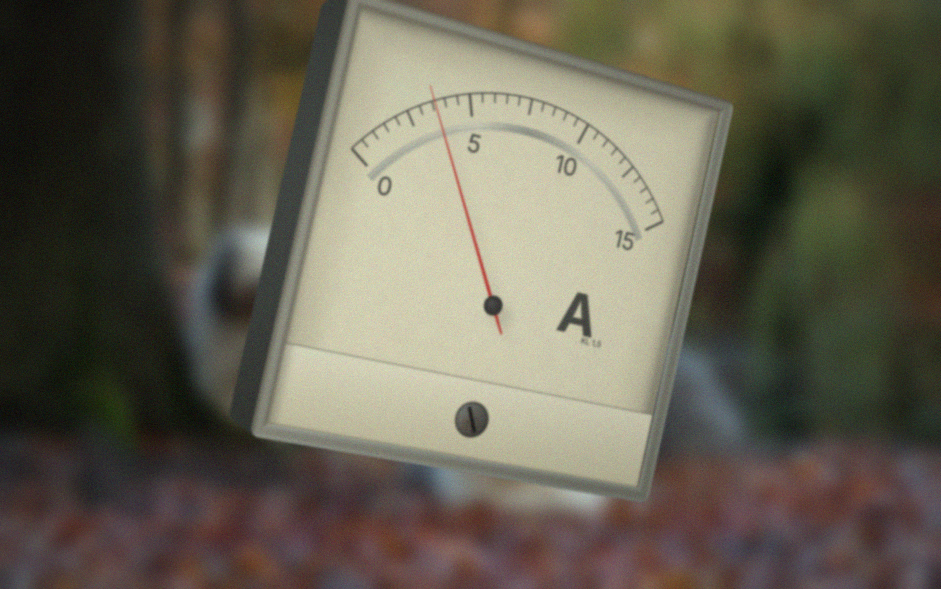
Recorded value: 3.5 A
